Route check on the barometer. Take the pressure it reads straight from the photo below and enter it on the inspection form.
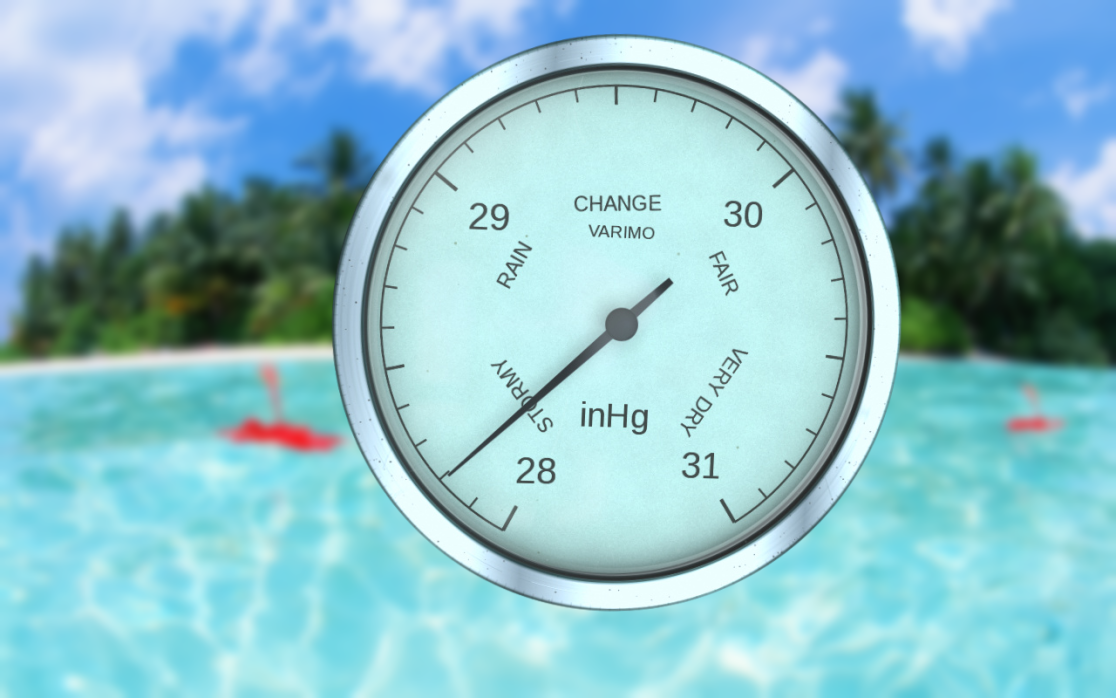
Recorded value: 28.2 inHg
